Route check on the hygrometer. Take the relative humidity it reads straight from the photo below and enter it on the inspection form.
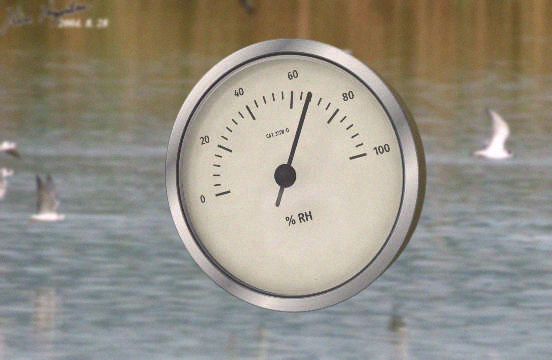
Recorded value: 68 %
